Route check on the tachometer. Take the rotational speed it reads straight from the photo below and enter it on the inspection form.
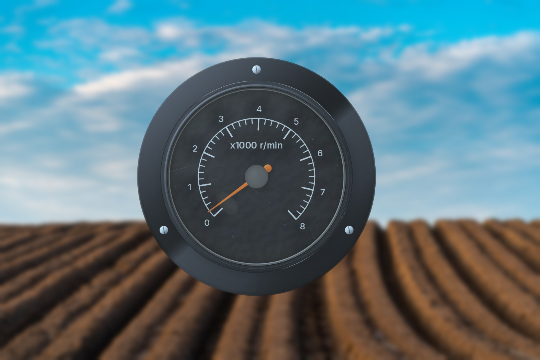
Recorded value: 200 rpm
